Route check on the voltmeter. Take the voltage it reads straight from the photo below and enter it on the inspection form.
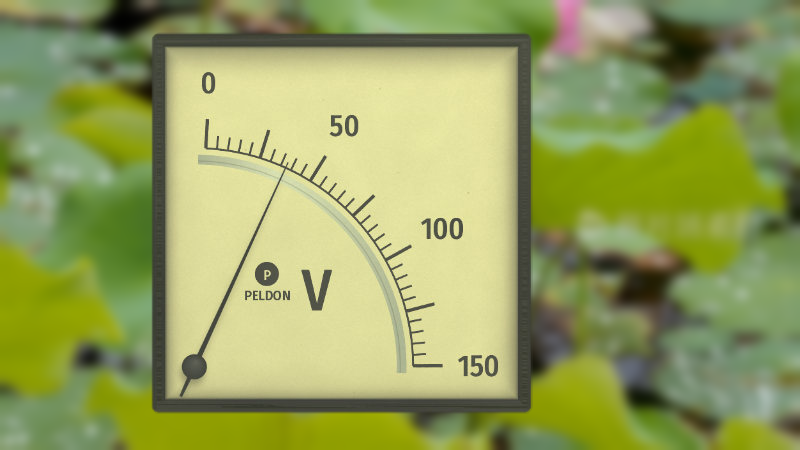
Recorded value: 37.5 V
